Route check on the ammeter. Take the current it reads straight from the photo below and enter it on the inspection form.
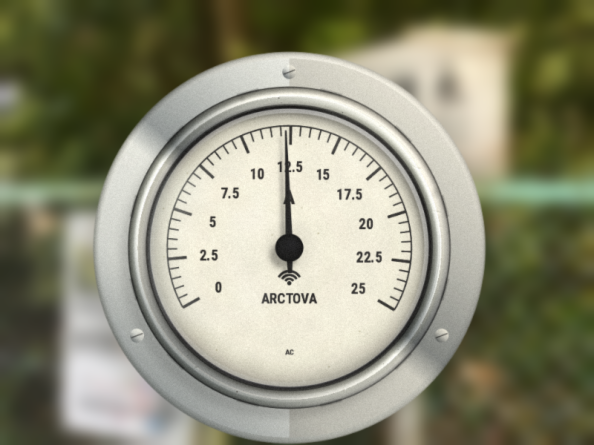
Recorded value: 12.25 A
